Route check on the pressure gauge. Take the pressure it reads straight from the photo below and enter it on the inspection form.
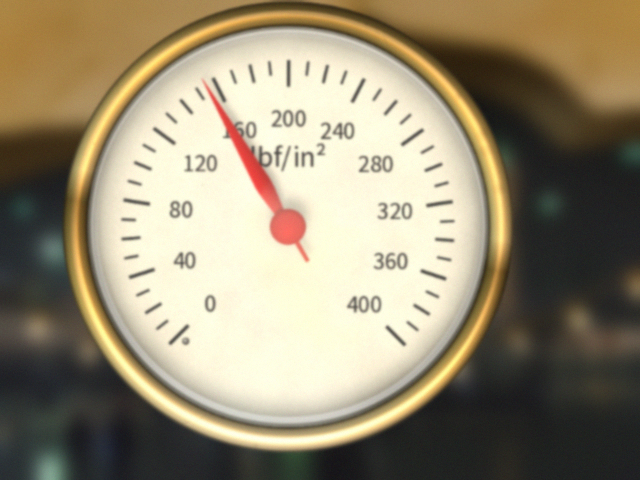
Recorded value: 155 psi
